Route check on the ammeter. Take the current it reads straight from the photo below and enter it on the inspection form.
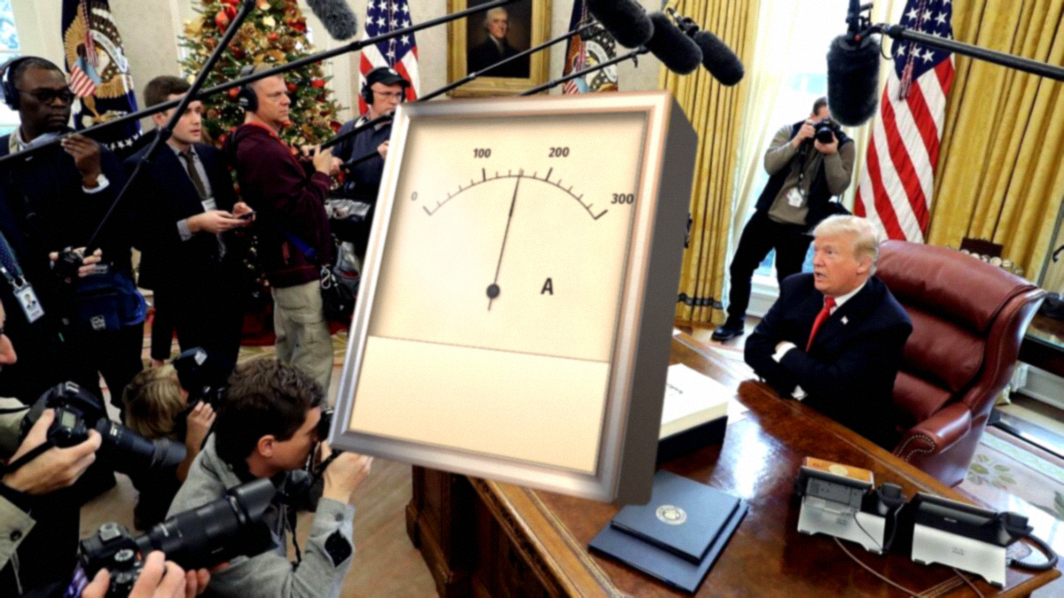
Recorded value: 160 A
